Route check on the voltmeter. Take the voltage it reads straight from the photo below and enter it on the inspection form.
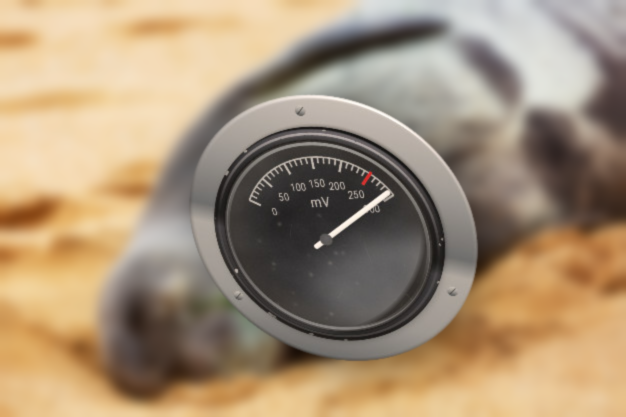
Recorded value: 290 mV
